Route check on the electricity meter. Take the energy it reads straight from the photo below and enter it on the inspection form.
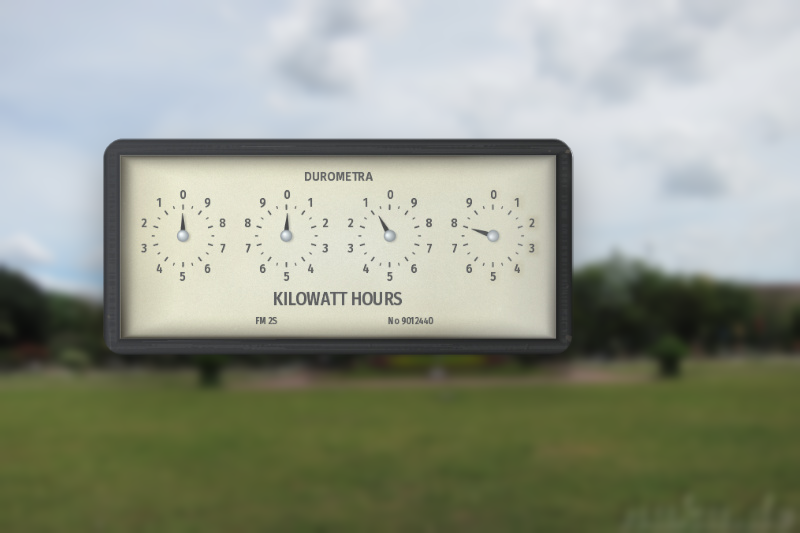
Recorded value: 8 kWh
